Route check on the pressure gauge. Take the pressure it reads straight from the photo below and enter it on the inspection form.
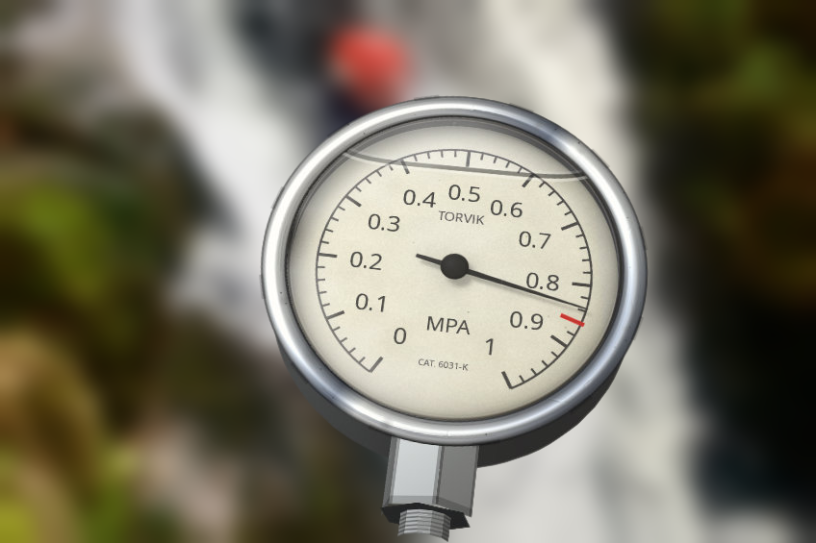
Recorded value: 0.84 MPa
